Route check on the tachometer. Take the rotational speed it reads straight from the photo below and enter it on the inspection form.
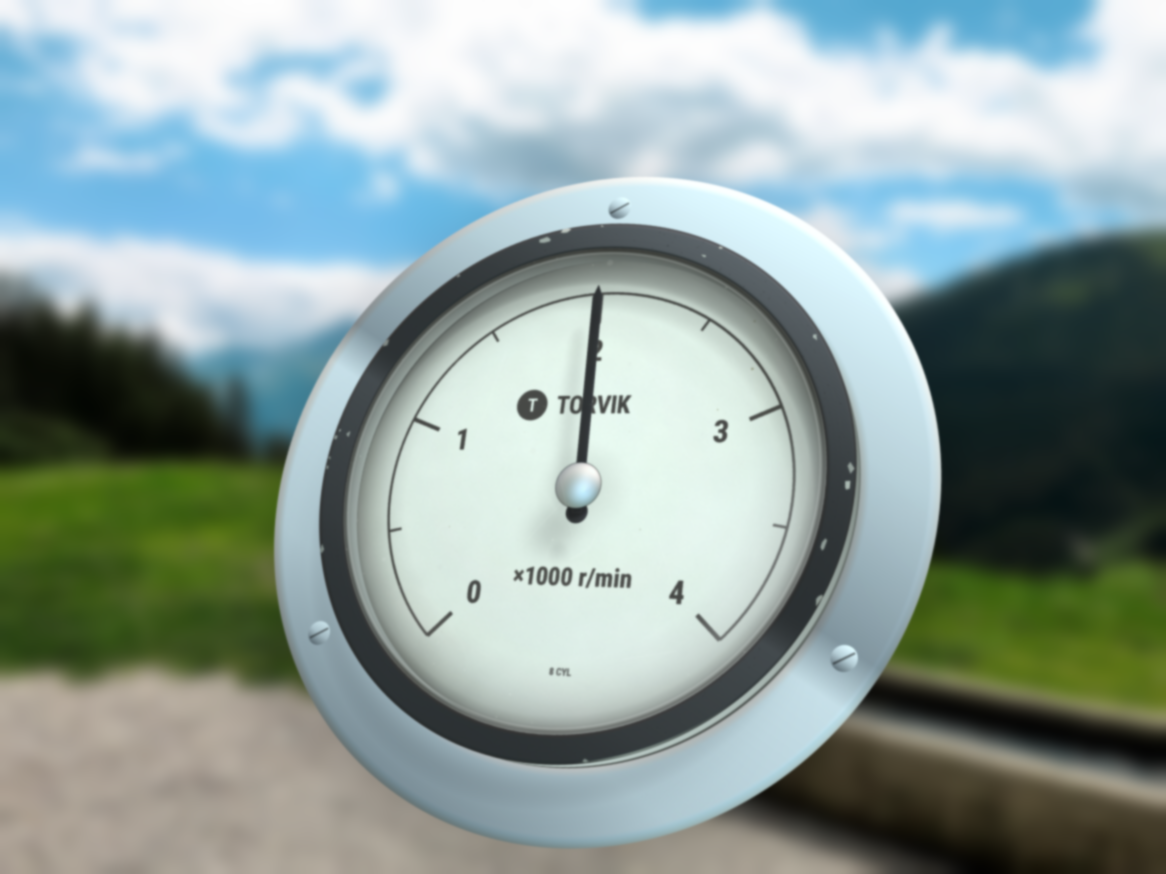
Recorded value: 2000 rpm
